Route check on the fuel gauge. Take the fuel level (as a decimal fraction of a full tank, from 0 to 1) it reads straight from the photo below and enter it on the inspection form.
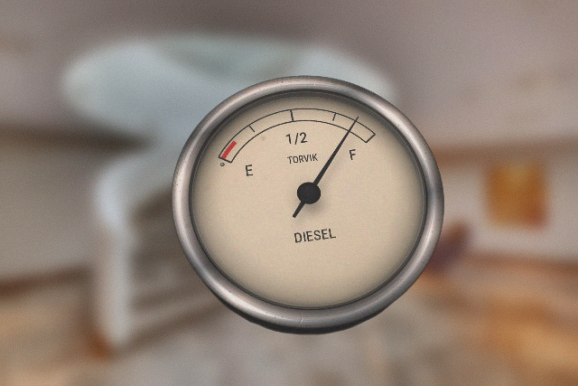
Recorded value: 0.875
